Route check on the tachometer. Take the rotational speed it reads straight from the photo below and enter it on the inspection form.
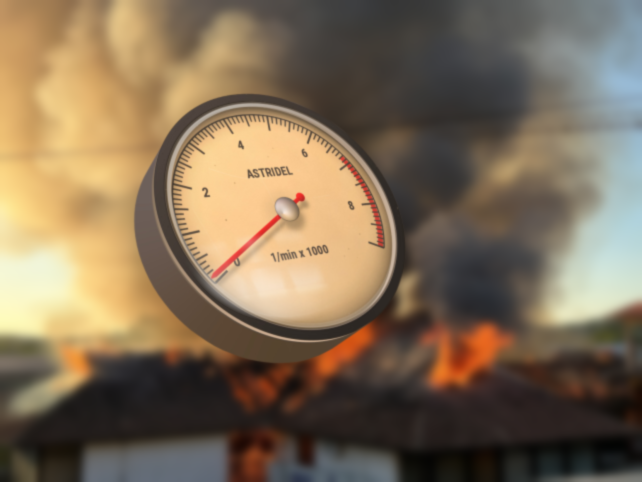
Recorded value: 100 rpm
